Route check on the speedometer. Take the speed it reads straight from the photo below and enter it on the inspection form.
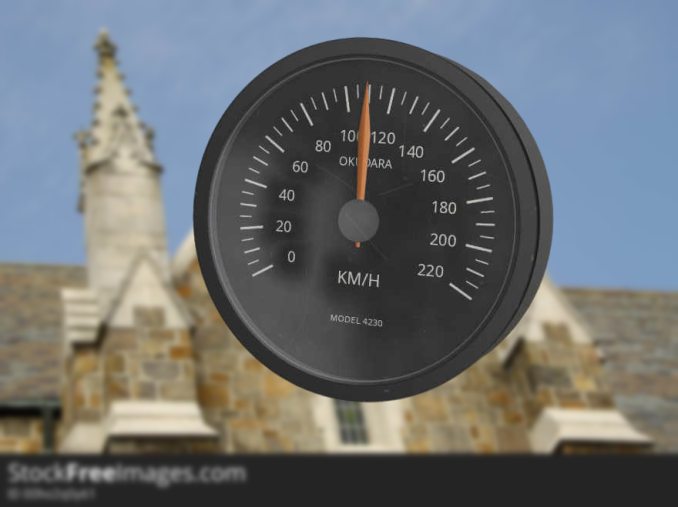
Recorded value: 110 km/h
